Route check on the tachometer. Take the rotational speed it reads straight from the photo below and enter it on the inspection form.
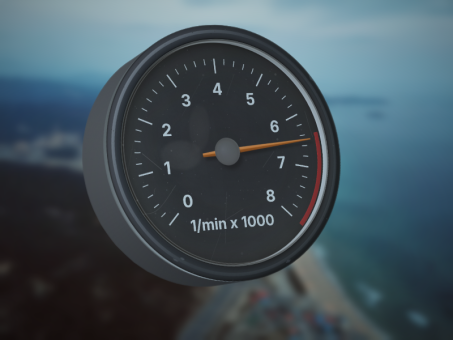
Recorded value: 6500 rpm
